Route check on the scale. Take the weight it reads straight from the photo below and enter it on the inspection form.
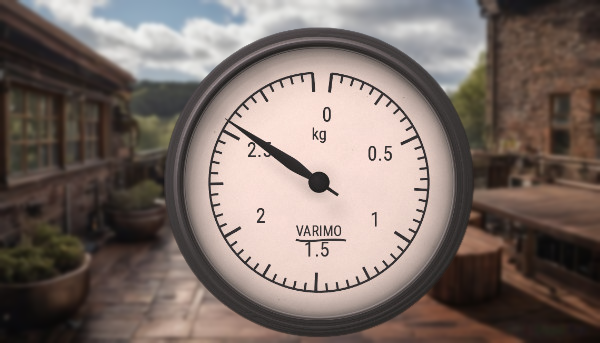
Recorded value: 2.55 kg
